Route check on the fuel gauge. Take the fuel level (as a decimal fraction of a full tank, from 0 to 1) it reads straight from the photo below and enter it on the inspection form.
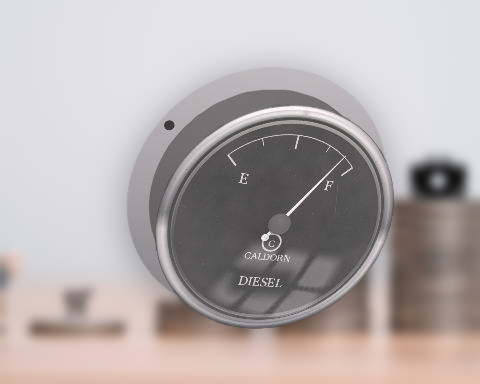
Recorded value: 0.875
